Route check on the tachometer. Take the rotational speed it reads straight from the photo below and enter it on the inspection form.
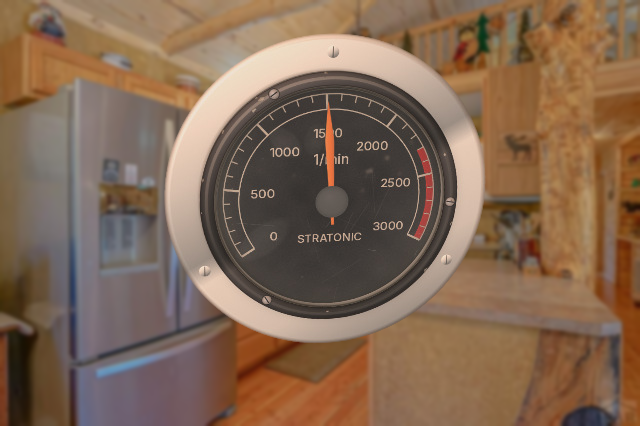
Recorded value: 1500 rpm
